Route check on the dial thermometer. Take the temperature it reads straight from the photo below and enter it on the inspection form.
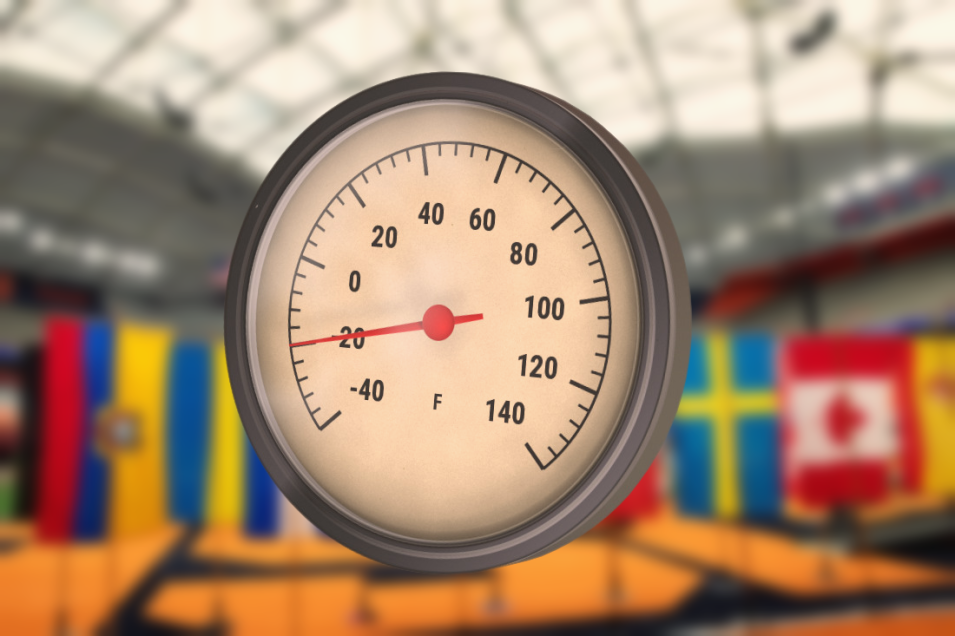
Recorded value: -20 °F
